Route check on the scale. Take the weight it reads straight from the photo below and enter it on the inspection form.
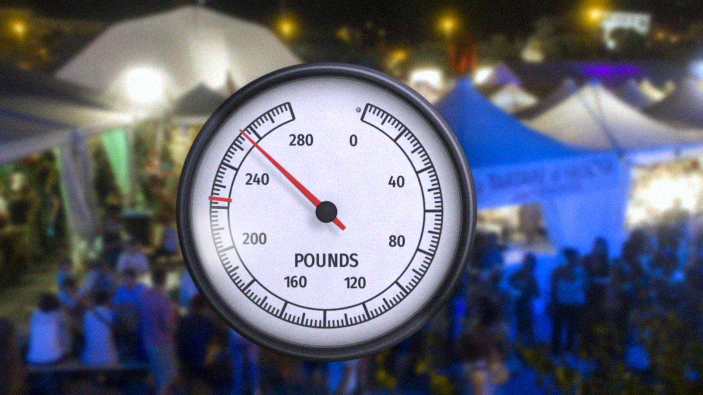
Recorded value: 256 lb
